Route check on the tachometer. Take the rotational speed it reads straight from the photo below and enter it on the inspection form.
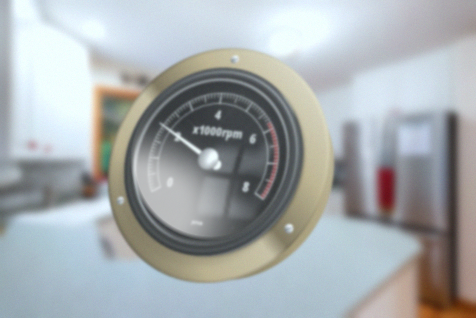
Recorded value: 2000 rpm
